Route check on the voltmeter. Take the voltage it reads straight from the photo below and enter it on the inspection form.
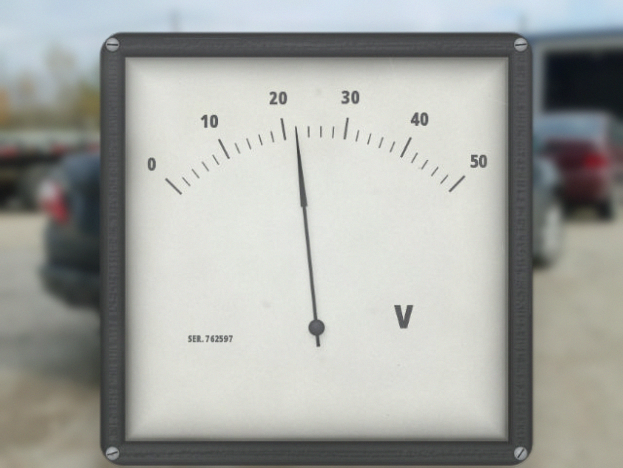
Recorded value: 22 V
